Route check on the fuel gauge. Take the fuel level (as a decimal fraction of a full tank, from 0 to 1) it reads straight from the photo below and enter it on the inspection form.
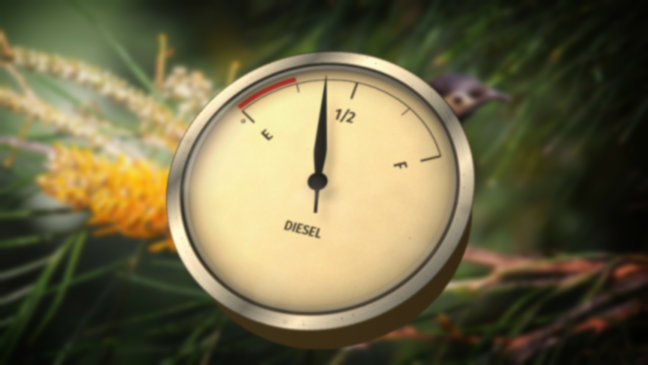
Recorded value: 0.375
